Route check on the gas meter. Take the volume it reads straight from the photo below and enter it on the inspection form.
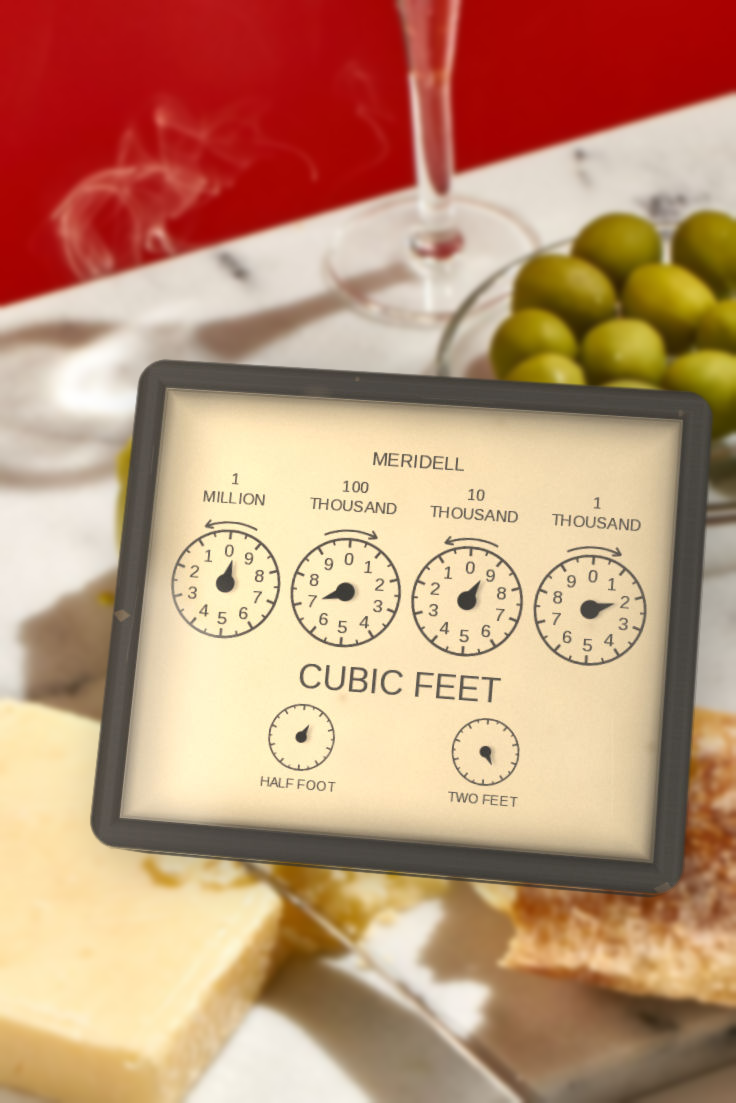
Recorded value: 969200 ft³
